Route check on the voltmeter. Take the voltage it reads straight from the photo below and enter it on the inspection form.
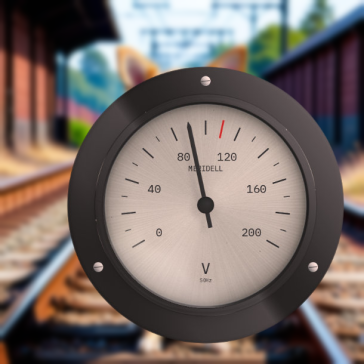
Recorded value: 90 V
